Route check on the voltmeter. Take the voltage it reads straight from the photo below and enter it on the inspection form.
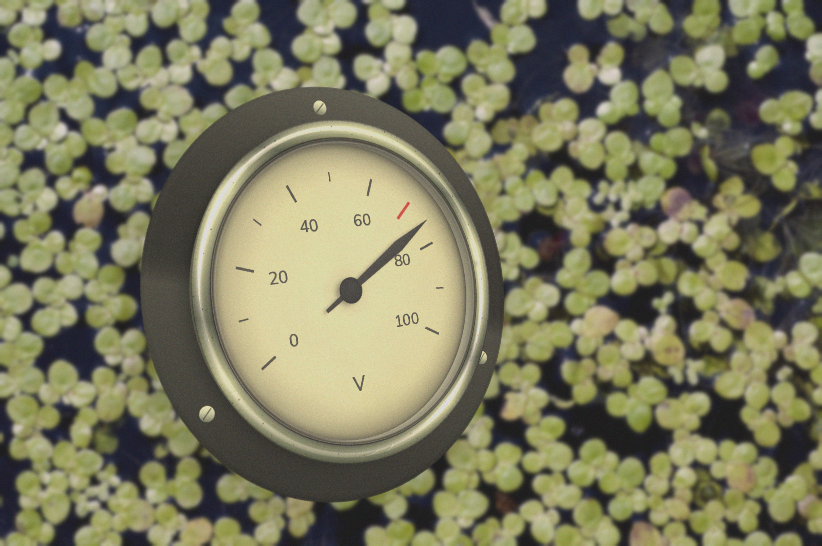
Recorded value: 75 V
